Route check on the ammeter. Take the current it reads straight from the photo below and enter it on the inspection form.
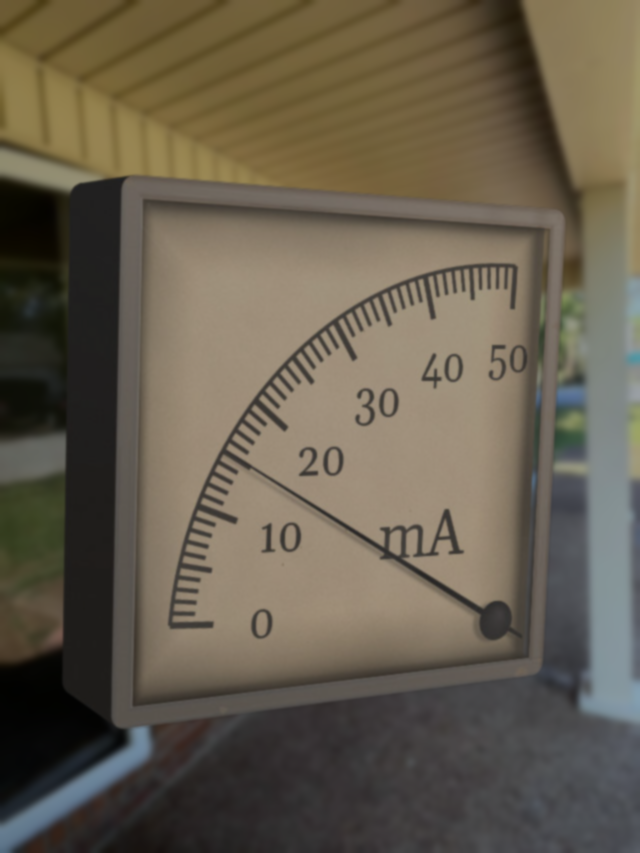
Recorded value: 15 mA
